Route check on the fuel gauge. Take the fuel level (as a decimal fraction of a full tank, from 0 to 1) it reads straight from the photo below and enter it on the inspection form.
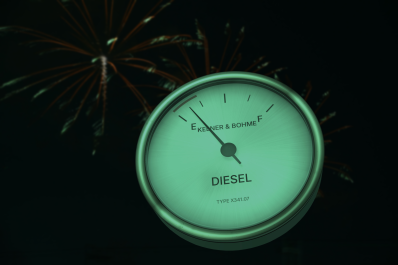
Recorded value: 0.125
